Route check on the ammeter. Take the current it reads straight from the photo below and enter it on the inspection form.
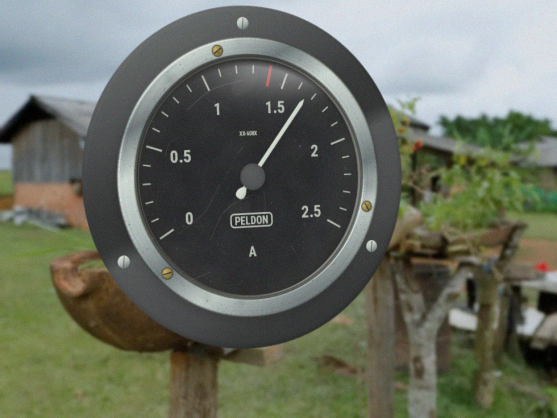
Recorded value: 1.65 A
